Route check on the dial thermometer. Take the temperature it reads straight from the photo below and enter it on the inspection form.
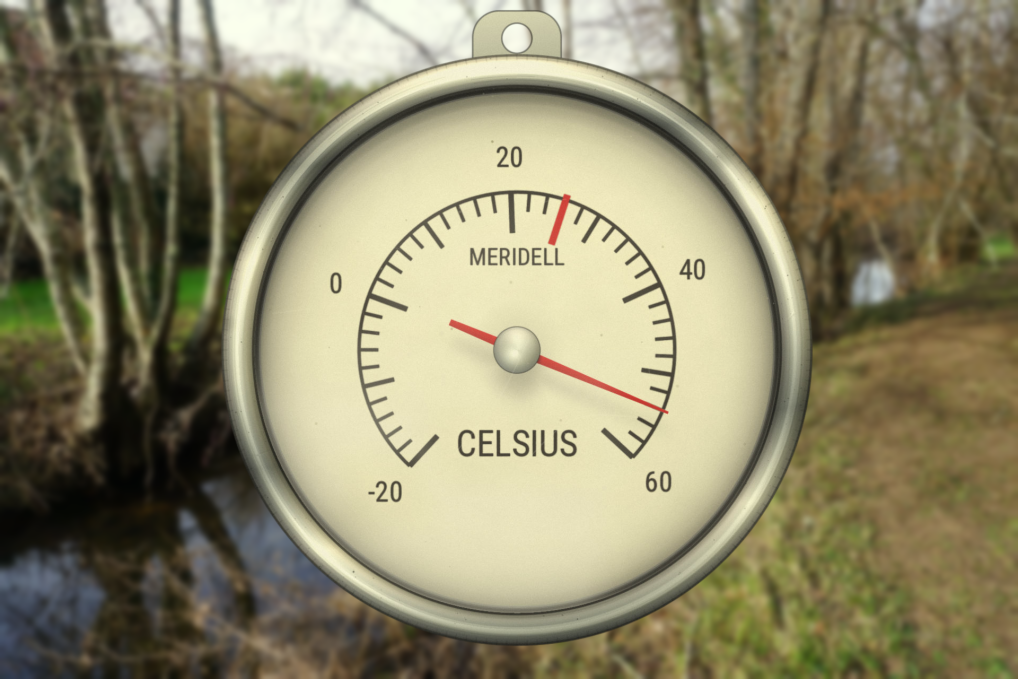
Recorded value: 54 °C
